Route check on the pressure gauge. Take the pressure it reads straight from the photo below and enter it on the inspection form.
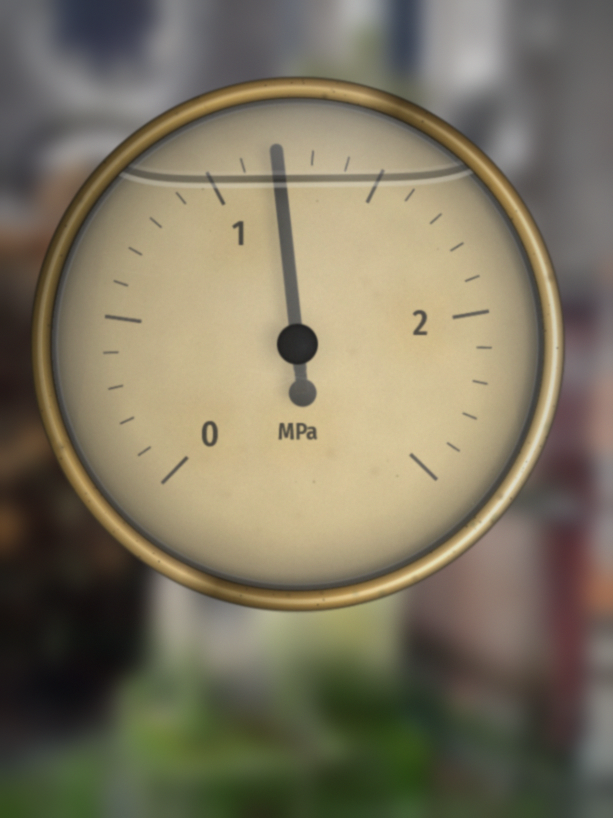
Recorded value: 1.2 MPa
